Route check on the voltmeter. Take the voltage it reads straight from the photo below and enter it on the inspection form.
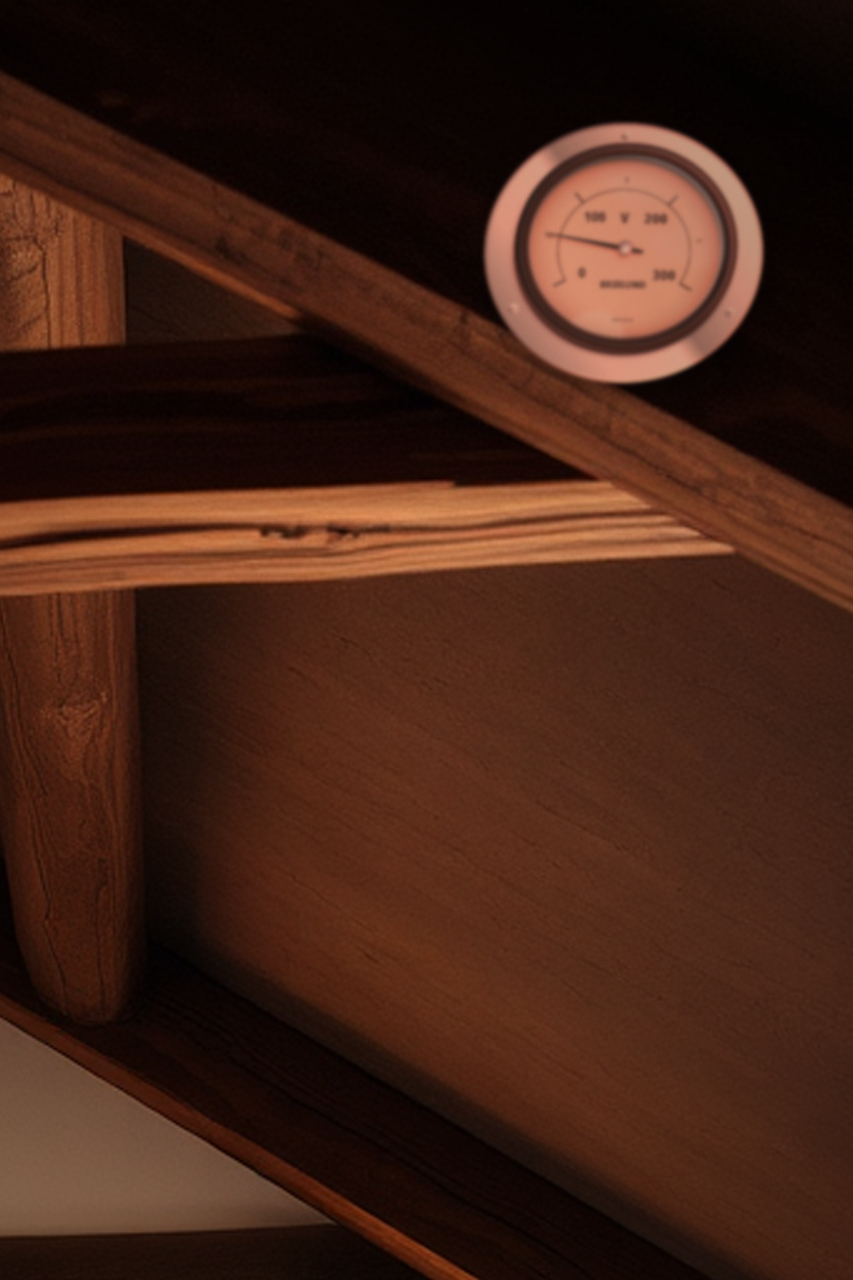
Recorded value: 50 V
